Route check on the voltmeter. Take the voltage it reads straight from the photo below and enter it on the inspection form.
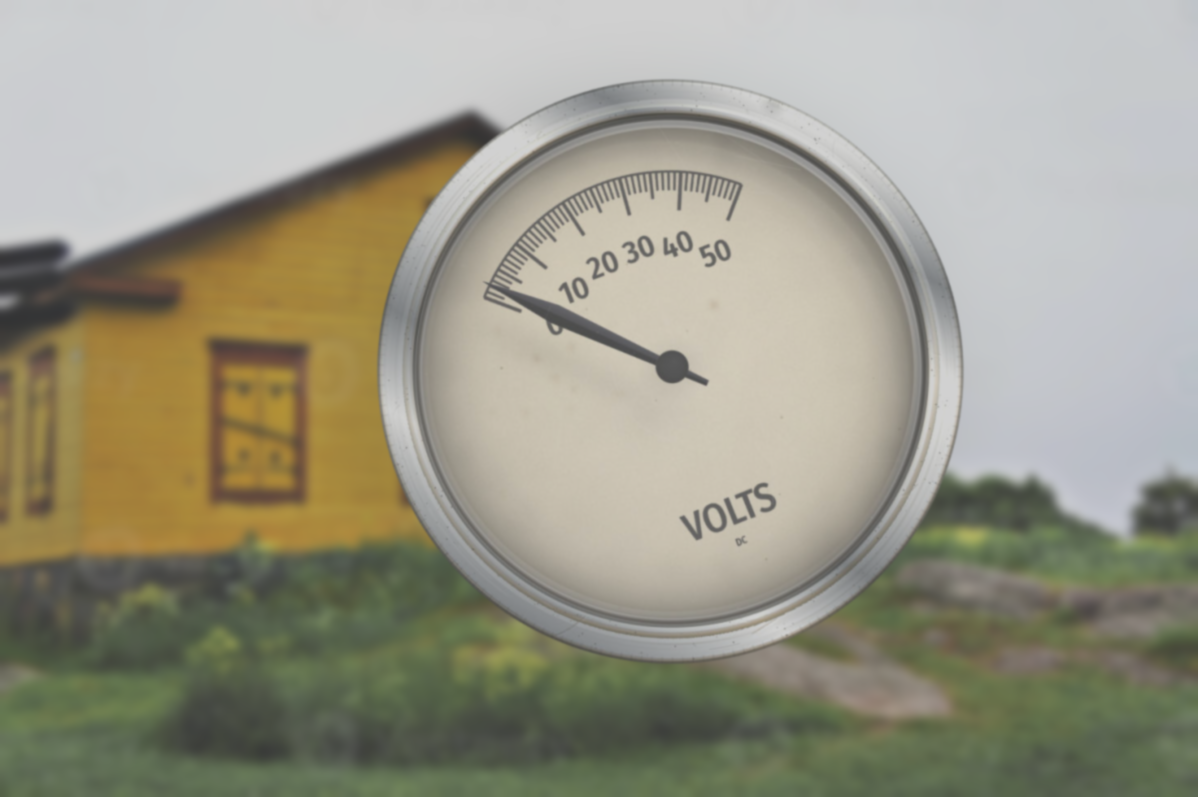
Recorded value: 2 V
